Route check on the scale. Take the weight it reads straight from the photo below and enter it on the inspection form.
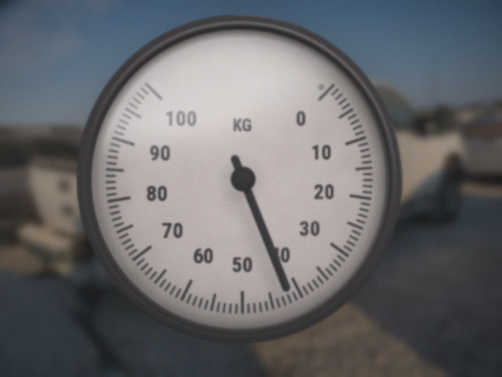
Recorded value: 42 kg
